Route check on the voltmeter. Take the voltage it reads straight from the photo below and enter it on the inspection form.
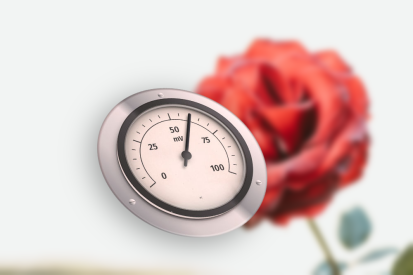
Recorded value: 60 mV
